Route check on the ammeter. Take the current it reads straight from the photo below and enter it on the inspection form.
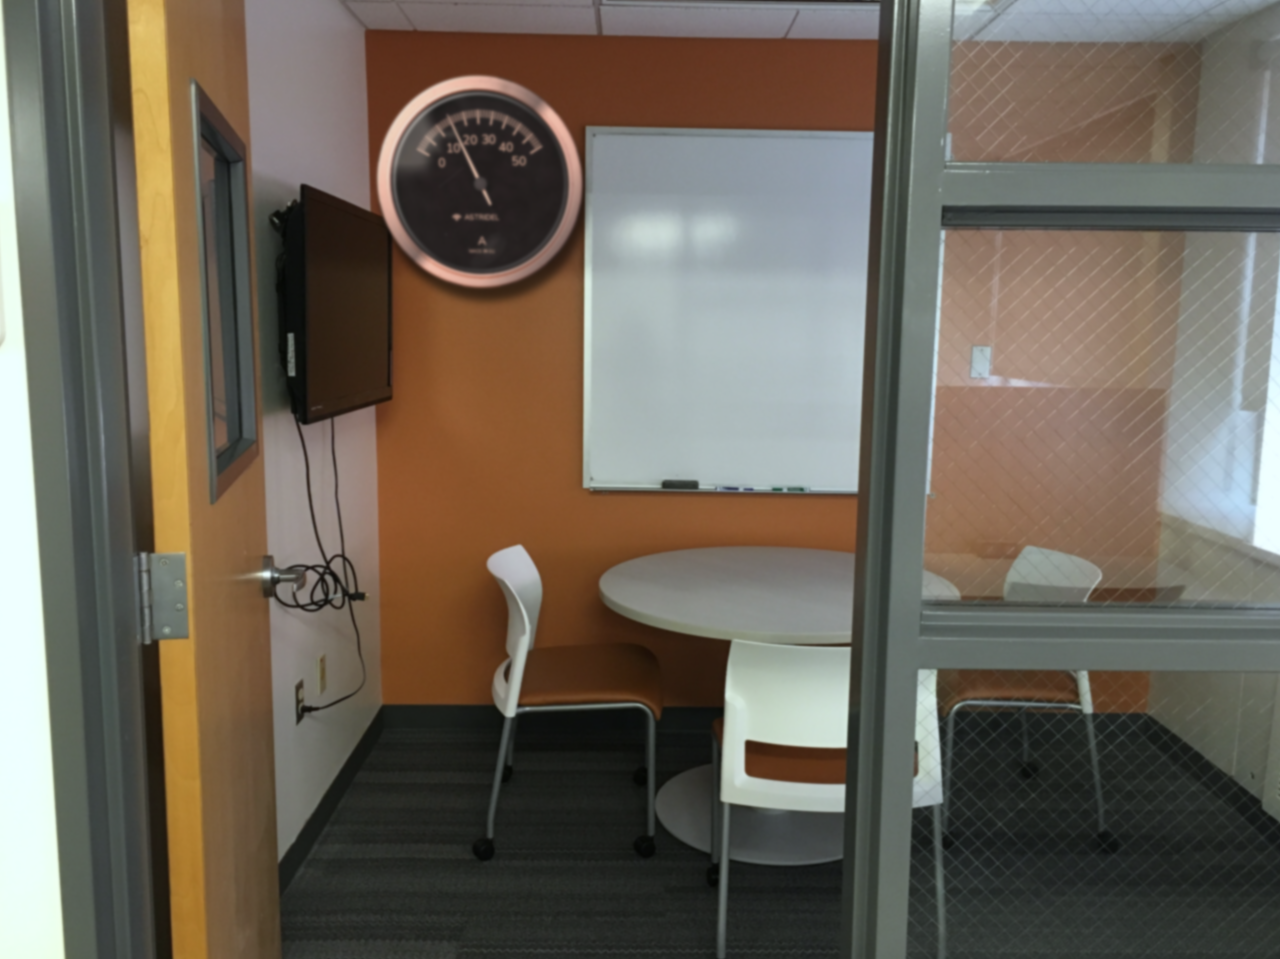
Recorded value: 15 A
